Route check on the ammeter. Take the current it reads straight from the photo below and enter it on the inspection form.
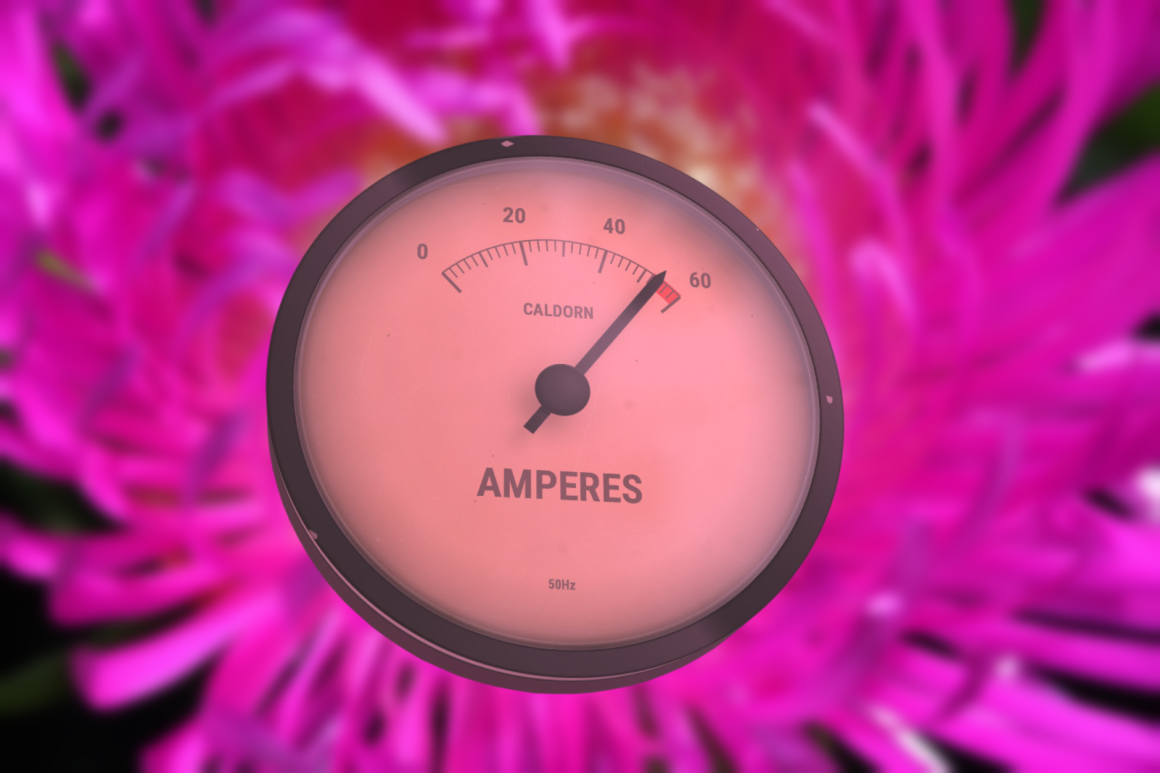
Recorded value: 54 A
